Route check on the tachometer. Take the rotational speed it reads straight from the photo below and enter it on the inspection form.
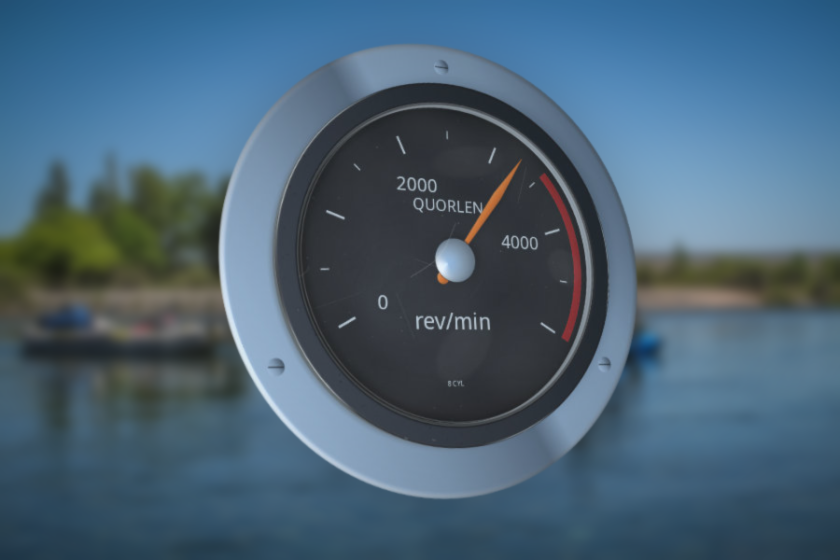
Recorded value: 3250 rpm
